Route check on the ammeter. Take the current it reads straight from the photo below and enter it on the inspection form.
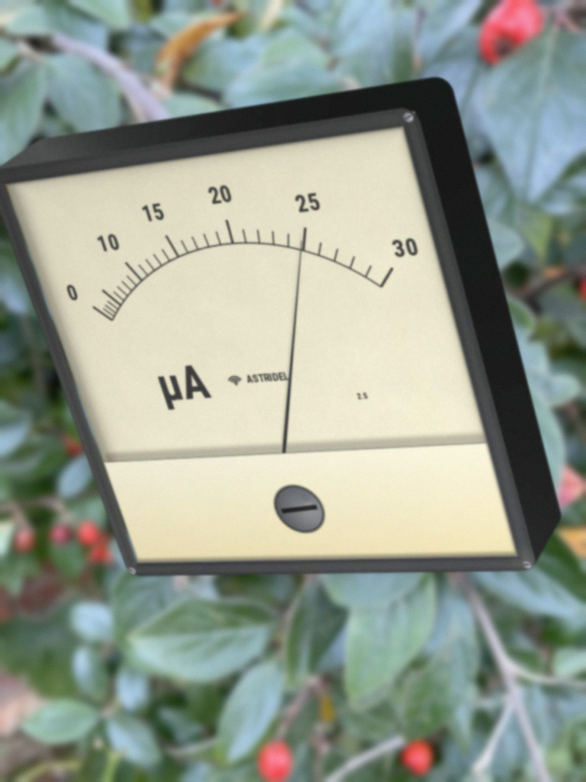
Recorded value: 25 µA
